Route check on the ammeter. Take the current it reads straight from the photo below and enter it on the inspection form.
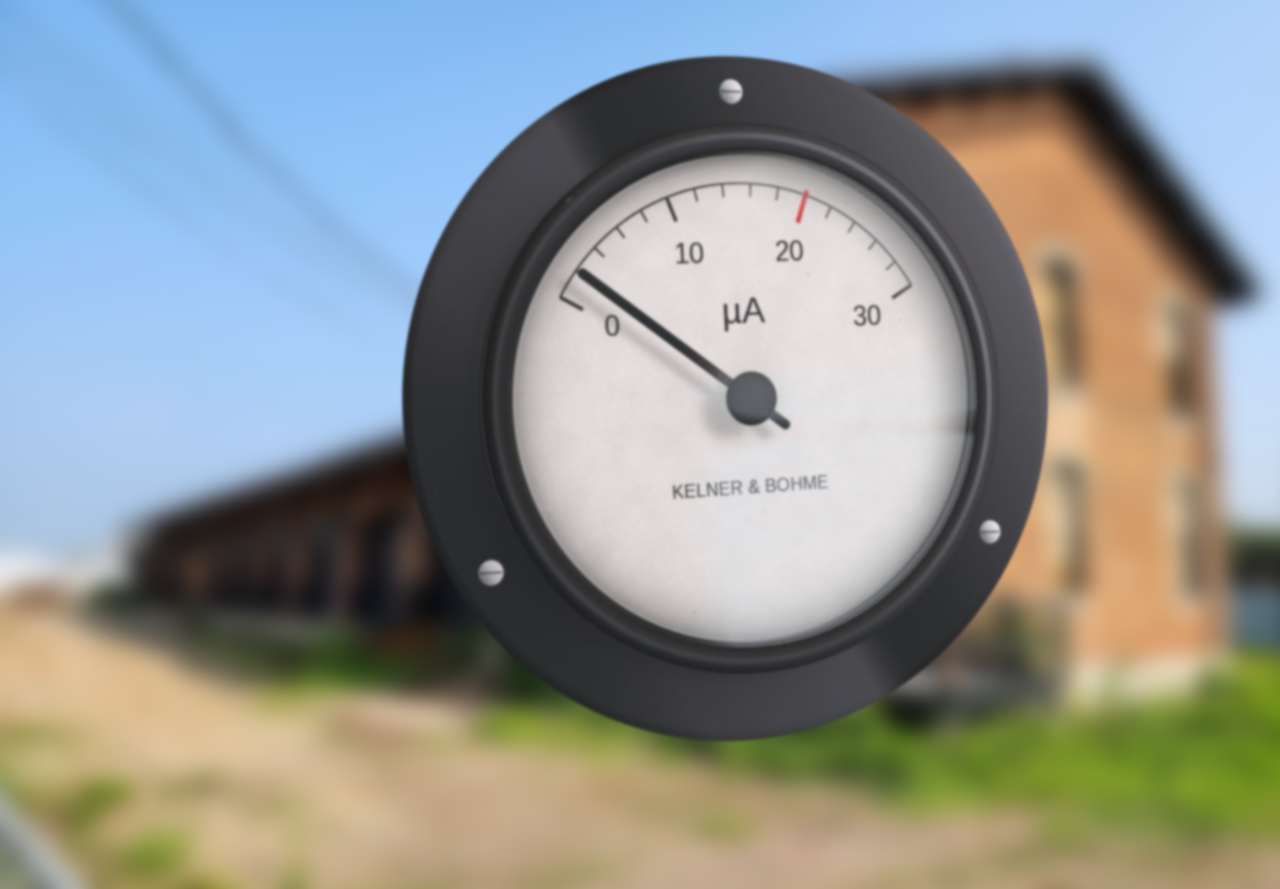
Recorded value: 2 µA
